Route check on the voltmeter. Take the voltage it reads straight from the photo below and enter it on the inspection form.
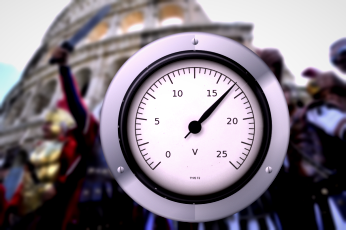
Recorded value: 16.5 V
